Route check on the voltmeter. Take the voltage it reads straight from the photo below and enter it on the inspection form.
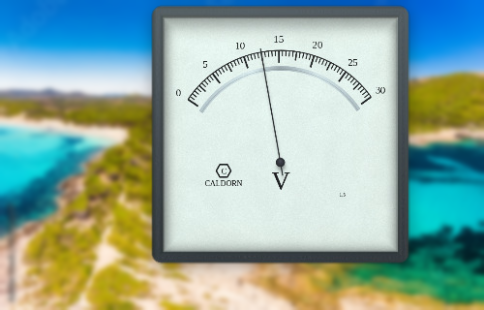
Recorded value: 12.5 V
